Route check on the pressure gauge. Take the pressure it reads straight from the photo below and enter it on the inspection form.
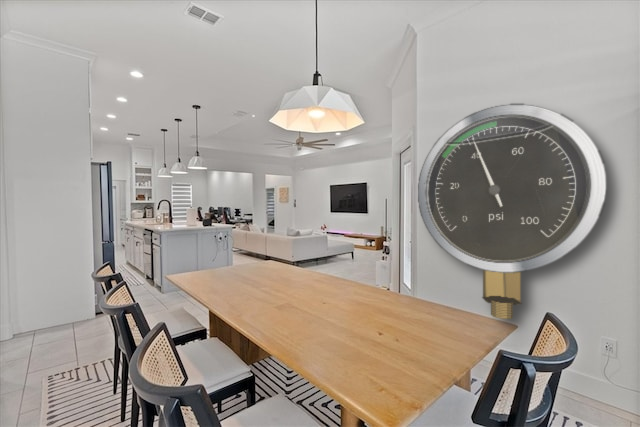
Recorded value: 42 psi
